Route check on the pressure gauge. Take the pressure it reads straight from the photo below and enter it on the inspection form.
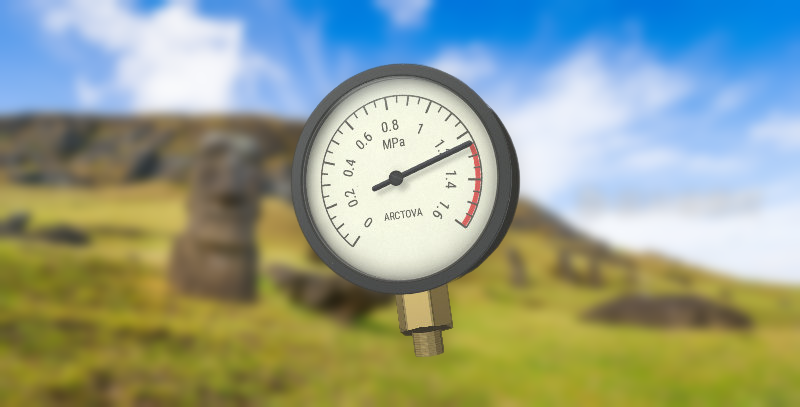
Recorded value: 1.25 MPa
